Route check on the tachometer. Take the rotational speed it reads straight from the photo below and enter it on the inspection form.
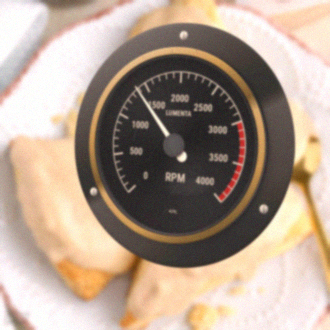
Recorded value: 1400 rpm
